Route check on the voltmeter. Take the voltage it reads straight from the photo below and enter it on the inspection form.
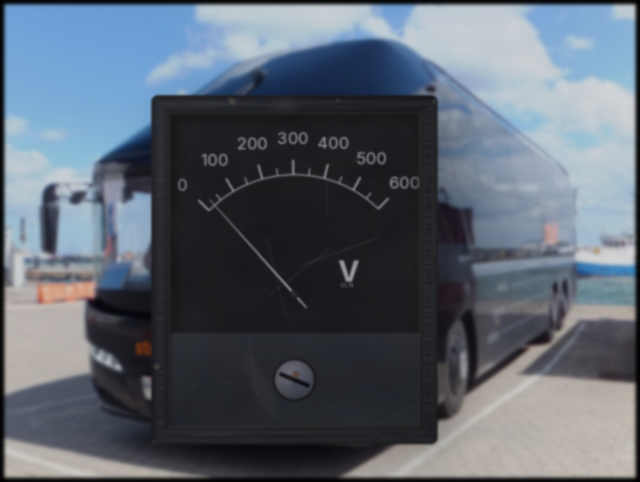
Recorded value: 25 V
